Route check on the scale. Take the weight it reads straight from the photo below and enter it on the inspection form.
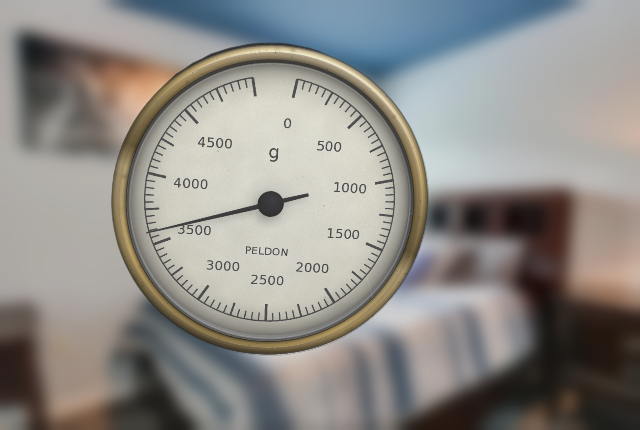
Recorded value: 3600 g
